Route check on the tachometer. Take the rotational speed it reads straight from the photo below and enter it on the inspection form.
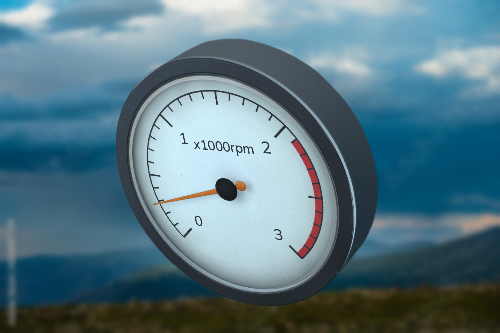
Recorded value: 300 rpm
